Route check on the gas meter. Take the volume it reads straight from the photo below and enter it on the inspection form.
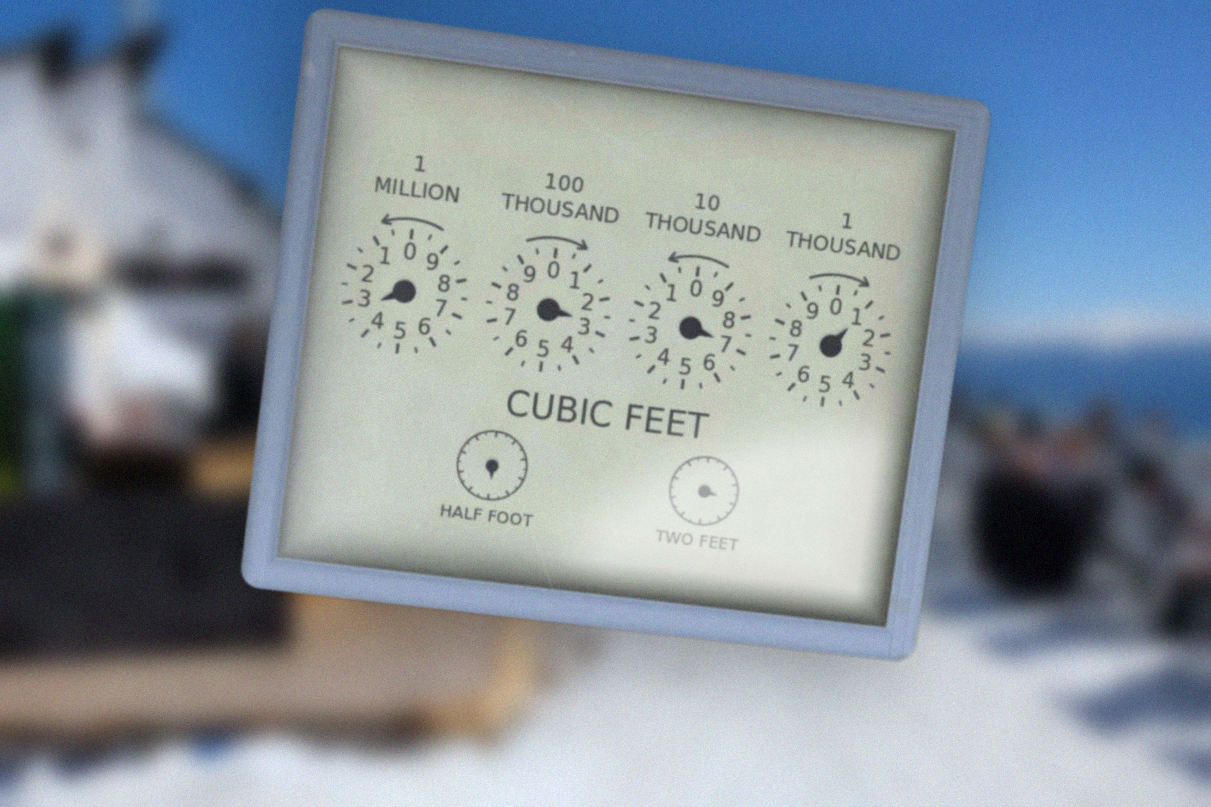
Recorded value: 327100 ft³
